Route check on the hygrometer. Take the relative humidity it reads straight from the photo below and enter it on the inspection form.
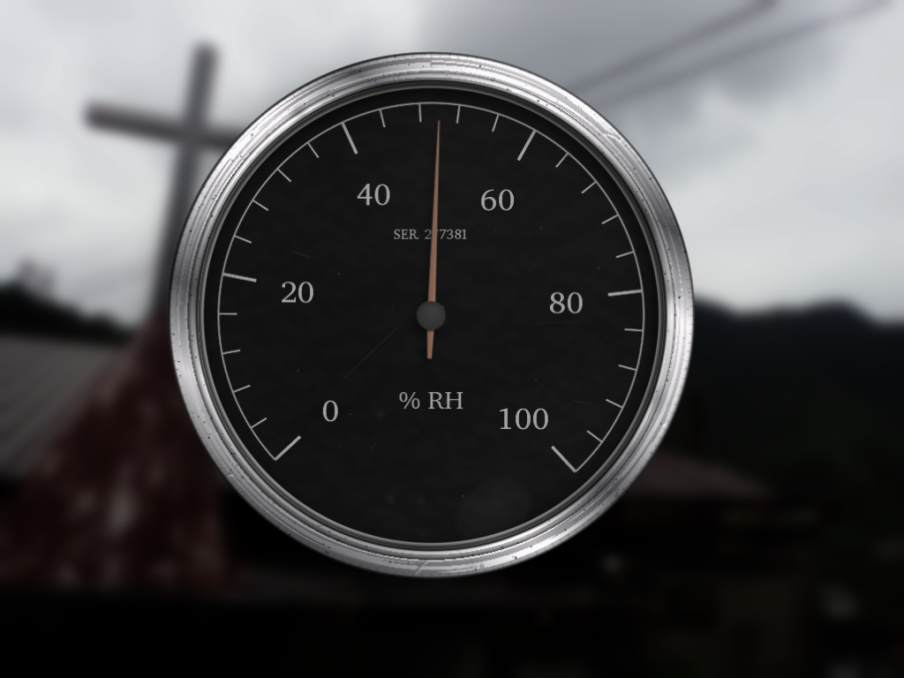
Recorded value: 50 %
